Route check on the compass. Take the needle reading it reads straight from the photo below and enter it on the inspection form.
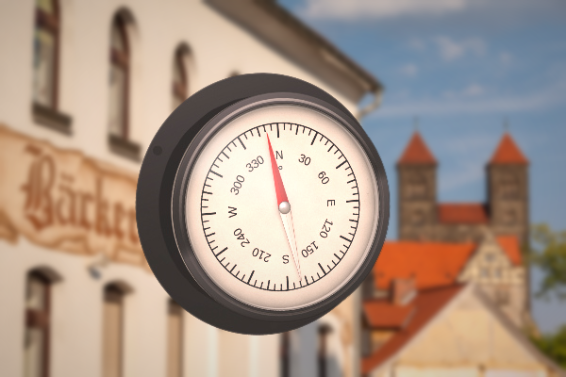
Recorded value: 350 °
